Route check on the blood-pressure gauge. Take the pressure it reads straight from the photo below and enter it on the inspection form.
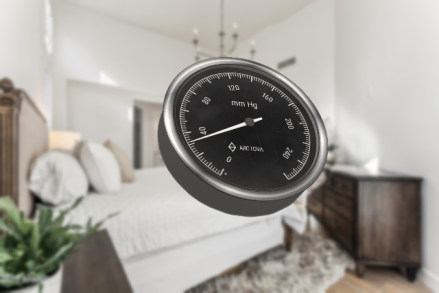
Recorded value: 30 mmHg
